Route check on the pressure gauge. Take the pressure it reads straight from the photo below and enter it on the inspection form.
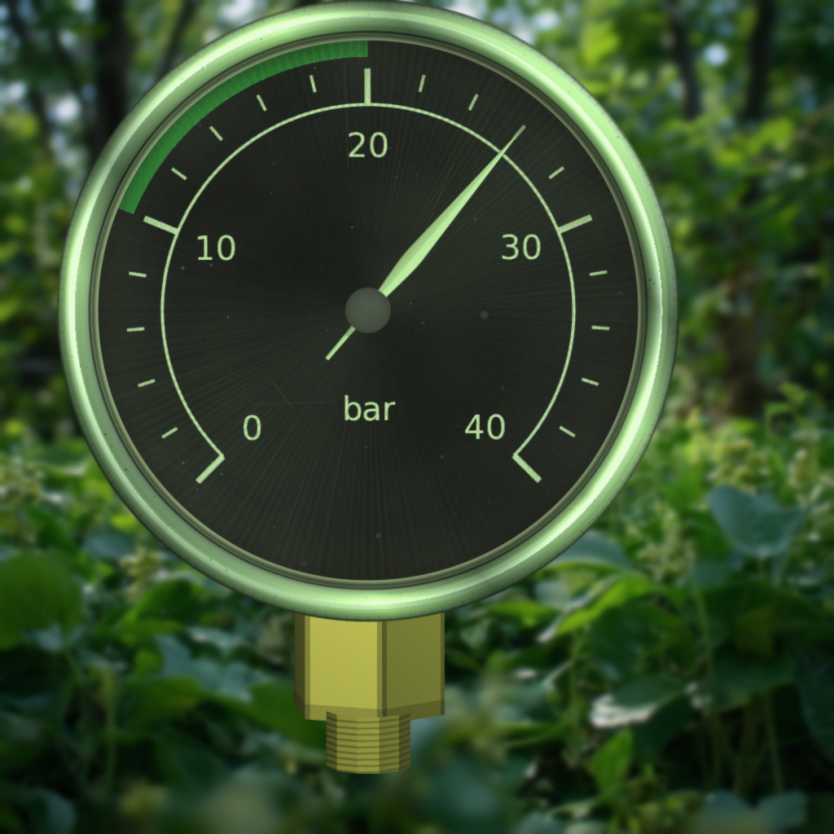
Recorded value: 26 bar
